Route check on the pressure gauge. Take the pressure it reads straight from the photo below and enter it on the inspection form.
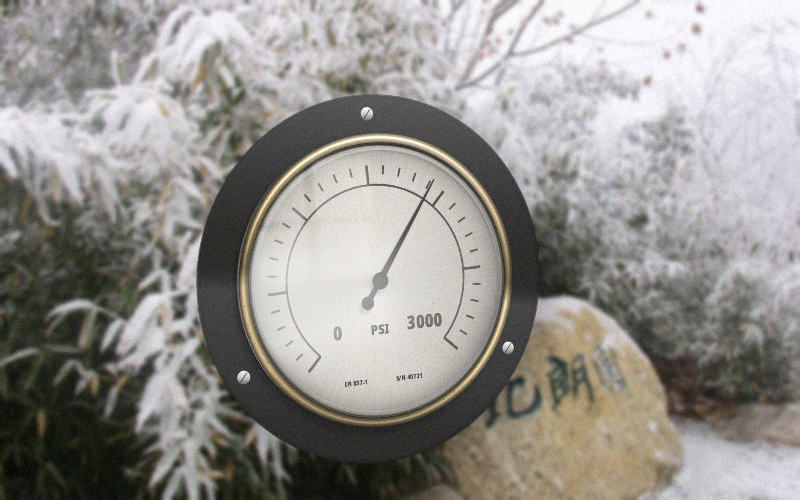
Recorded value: 1900 psi
